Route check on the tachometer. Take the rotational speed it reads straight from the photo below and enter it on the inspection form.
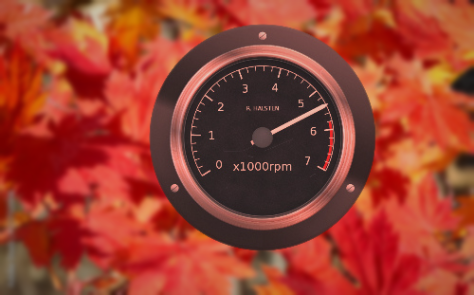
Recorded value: 5400 rpm
